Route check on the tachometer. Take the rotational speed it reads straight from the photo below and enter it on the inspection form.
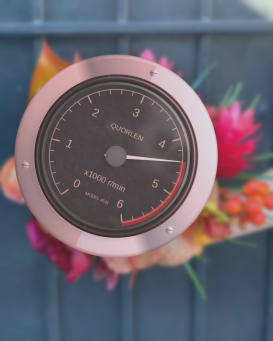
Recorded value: 4400 rpm
